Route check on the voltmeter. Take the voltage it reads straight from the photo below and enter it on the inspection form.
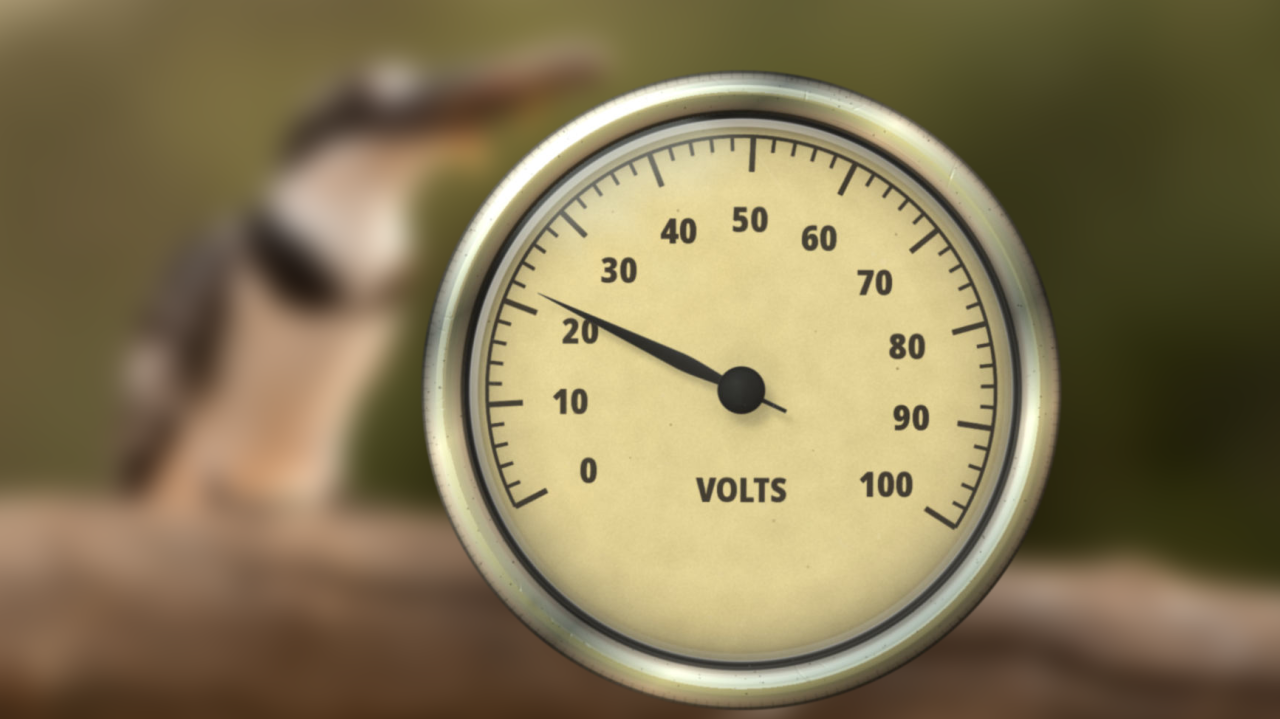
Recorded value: 22 V
